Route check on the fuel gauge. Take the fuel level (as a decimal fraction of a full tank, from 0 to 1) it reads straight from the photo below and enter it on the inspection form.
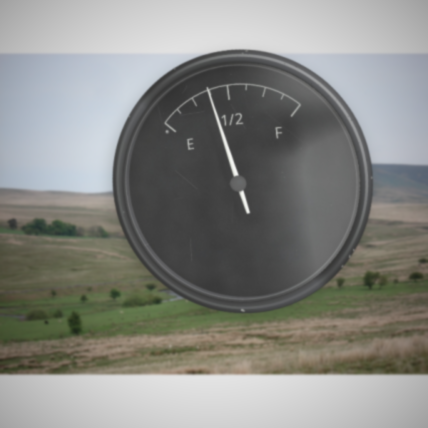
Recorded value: 0.375
